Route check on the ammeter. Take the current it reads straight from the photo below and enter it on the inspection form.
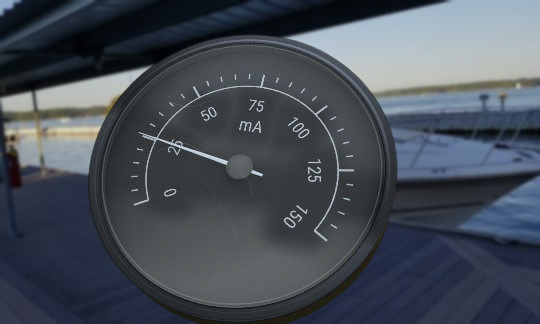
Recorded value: 25 mA
